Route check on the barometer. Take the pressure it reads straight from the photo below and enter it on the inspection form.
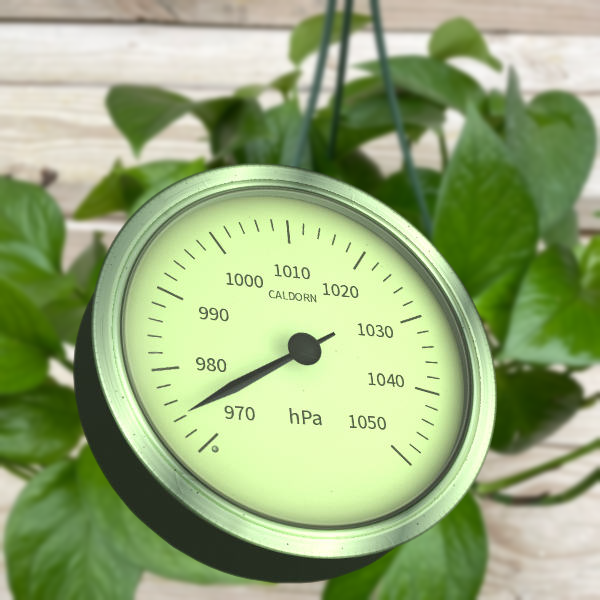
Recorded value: 974 hPa
